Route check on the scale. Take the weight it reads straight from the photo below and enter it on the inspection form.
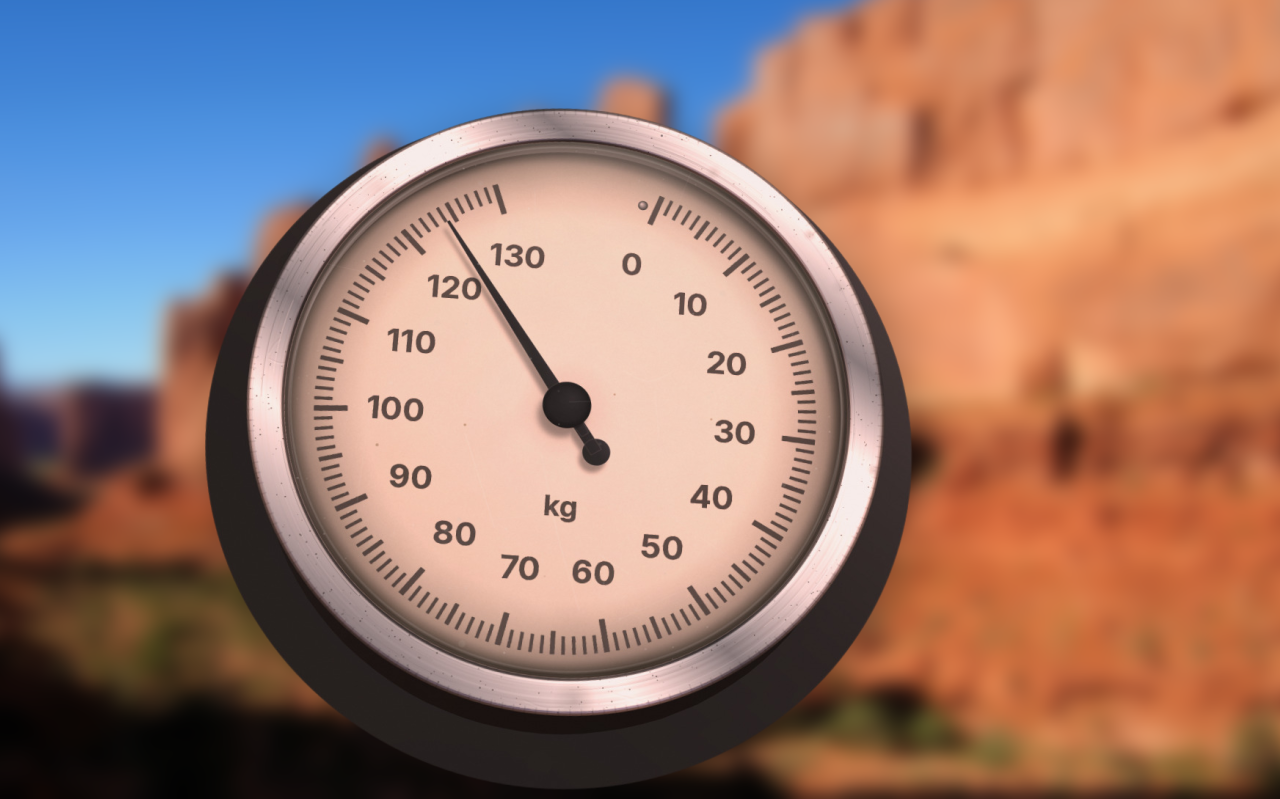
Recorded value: 124 kg
